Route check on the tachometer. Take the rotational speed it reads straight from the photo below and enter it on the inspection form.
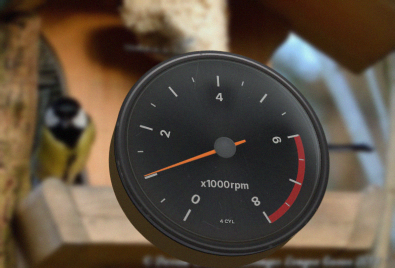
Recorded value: 1000 rpm
